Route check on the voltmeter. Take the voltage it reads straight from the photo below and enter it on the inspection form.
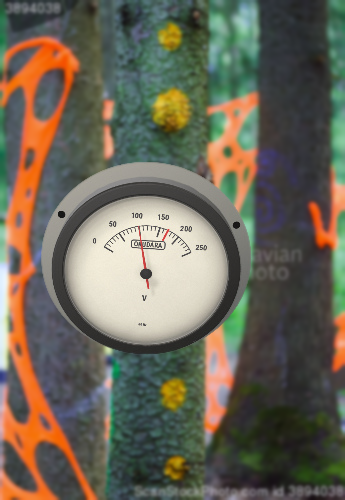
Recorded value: 100 V
